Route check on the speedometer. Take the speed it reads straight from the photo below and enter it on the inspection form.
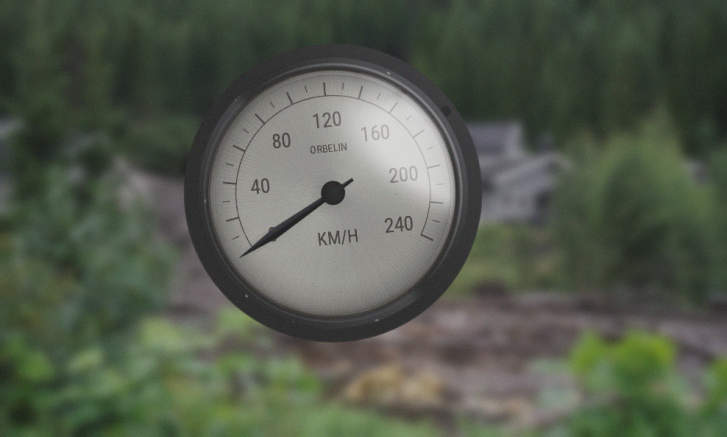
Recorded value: 0 km/h
